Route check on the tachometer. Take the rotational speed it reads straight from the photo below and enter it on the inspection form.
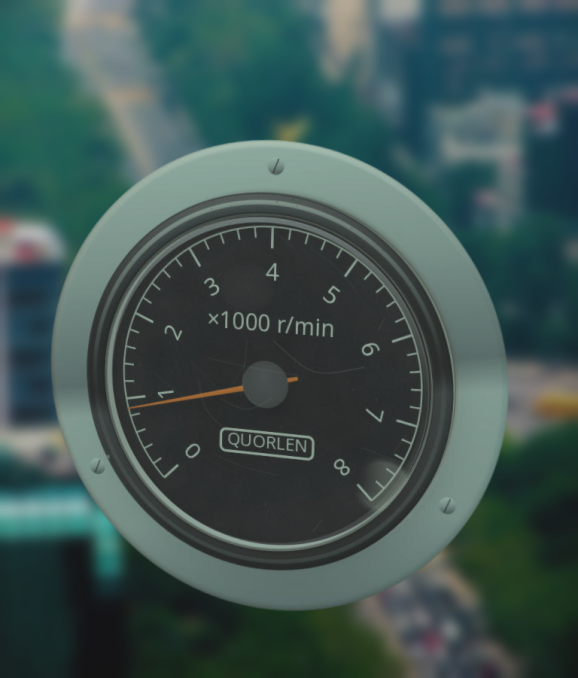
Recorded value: 900 rpm
